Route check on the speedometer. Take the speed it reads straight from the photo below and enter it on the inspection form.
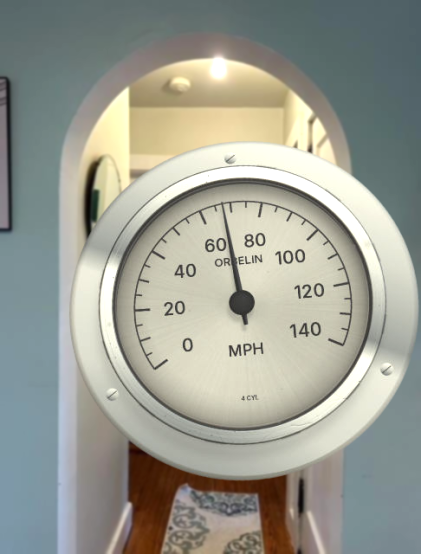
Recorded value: 67.5 mph
